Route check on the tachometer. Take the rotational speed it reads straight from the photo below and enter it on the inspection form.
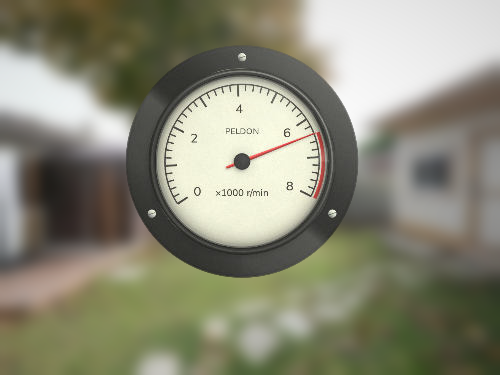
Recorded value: 6400 rpm
